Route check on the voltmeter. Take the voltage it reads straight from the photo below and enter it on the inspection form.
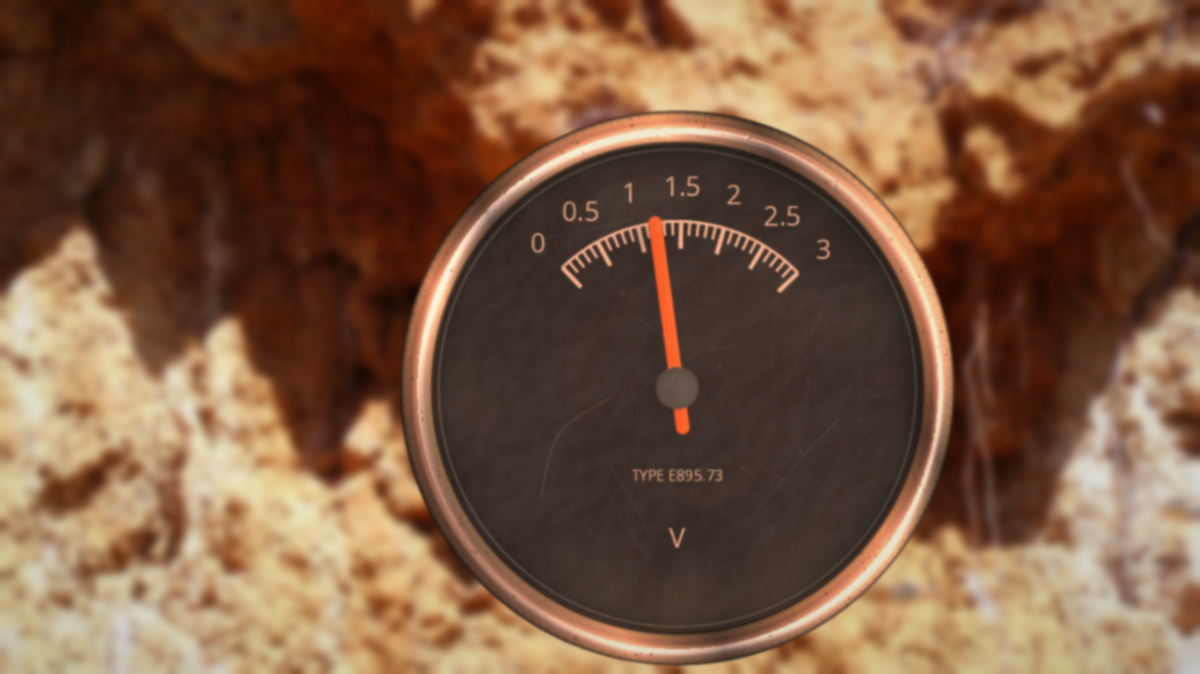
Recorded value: 1.2 V
